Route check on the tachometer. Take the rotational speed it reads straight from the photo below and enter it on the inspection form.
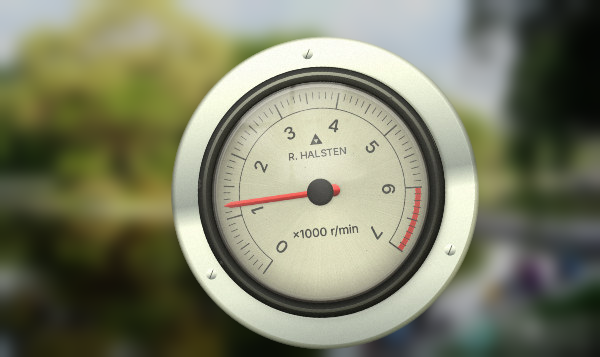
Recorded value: 1200 rpm
